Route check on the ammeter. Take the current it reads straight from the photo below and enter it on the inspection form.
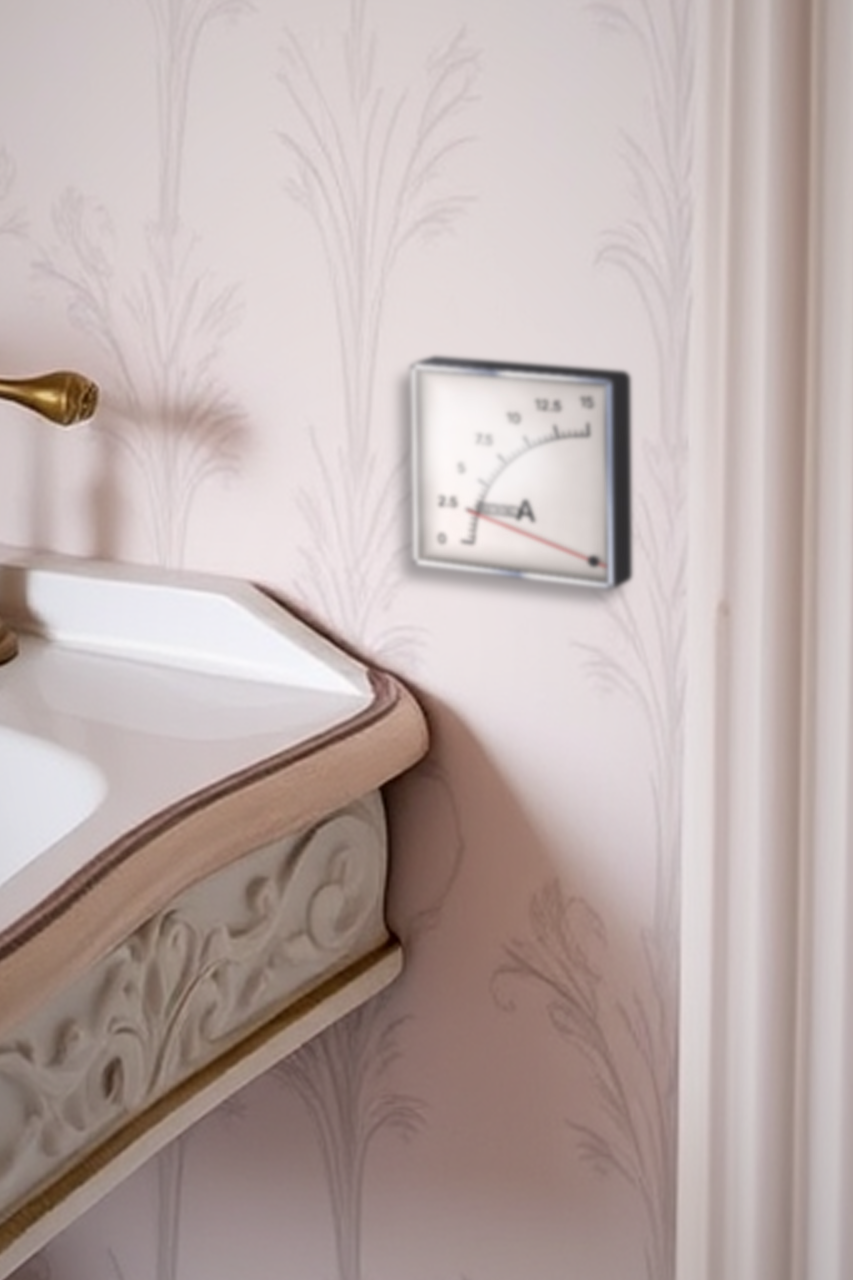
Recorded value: 2.5 A
